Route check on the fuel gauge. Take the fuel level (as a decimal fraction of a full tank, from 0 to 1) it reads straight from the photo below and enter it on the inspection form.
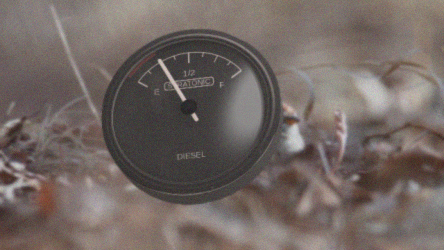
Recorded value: 0.25
